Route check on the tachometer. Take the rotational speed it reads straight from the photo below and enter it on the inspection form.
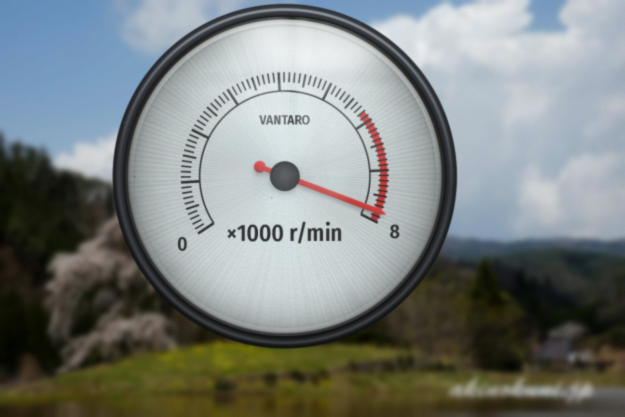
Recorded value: 7800 rpm
